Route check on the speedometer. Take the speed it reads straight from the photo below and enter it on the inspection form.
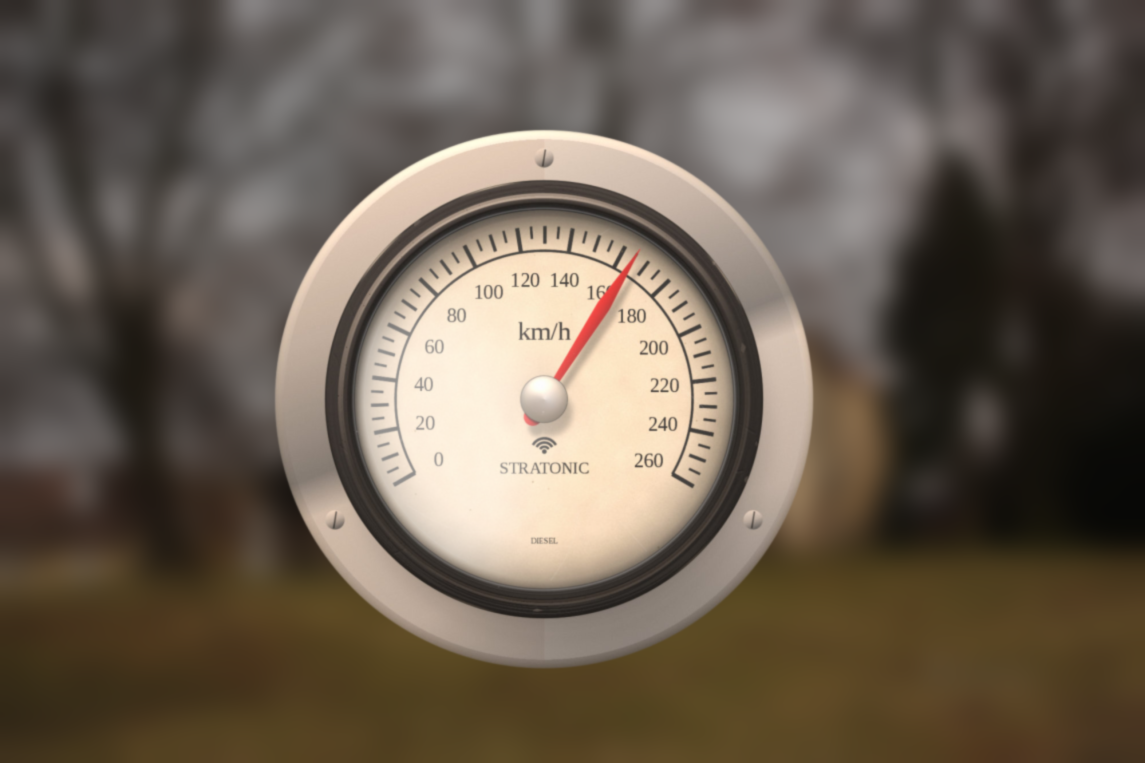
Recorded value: 165 km/h
